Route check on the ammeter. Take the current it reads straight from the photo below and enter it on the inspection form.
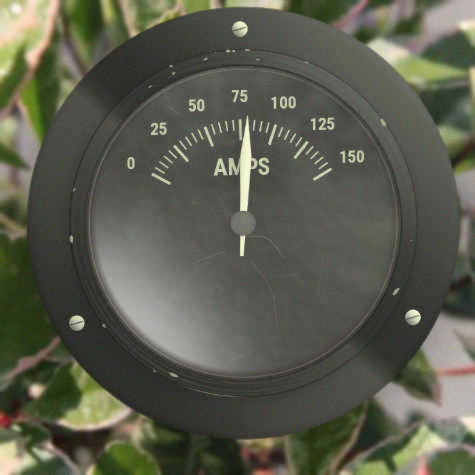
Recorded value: 80 A
